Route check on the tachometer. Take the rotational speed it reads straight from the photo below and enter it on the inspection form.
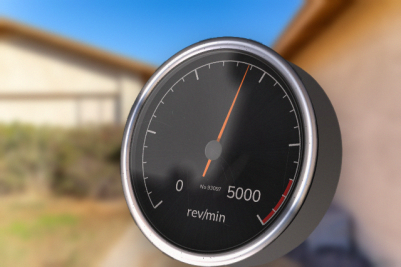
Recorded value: 2800 rpm
